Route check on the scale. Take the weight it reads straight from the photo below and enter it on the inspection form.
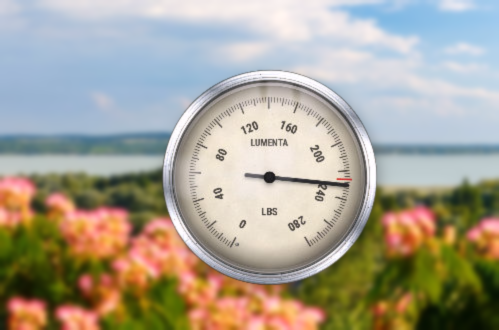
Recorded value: 230 lb
